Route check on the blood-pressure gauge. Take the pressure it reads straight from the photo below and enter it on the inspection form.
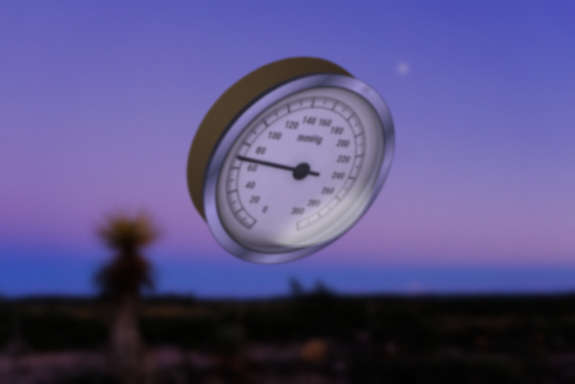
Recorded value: 70 mmHg
